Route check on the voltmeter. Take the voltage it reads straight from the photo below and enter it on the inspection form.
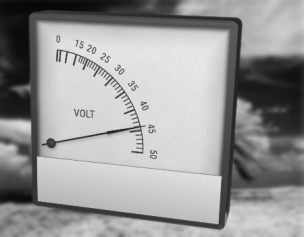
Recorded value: 44 V
